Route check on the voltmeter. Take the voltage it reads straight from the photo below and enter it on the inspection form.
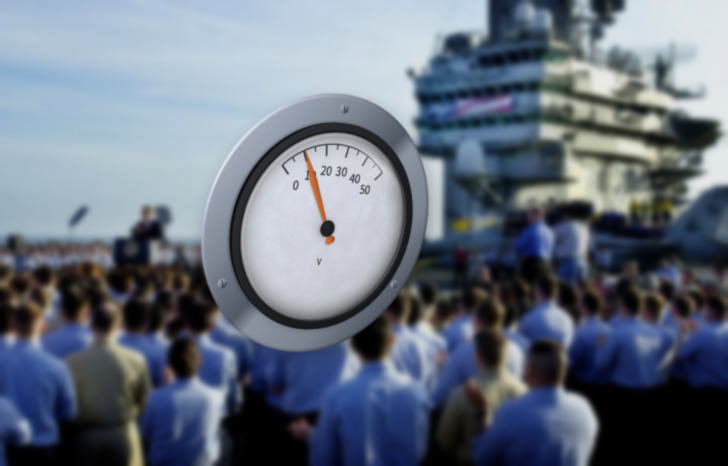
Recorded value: 10 V
